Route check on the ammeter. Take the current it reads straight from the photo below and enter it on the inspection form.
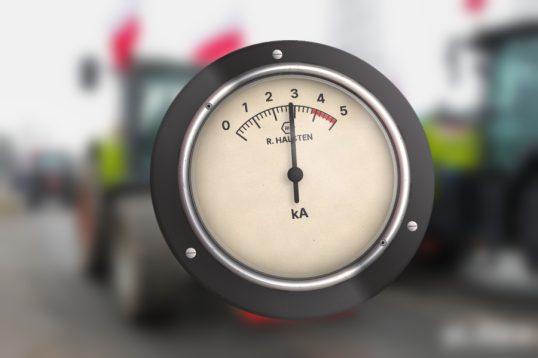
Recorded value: 2.8 kA
